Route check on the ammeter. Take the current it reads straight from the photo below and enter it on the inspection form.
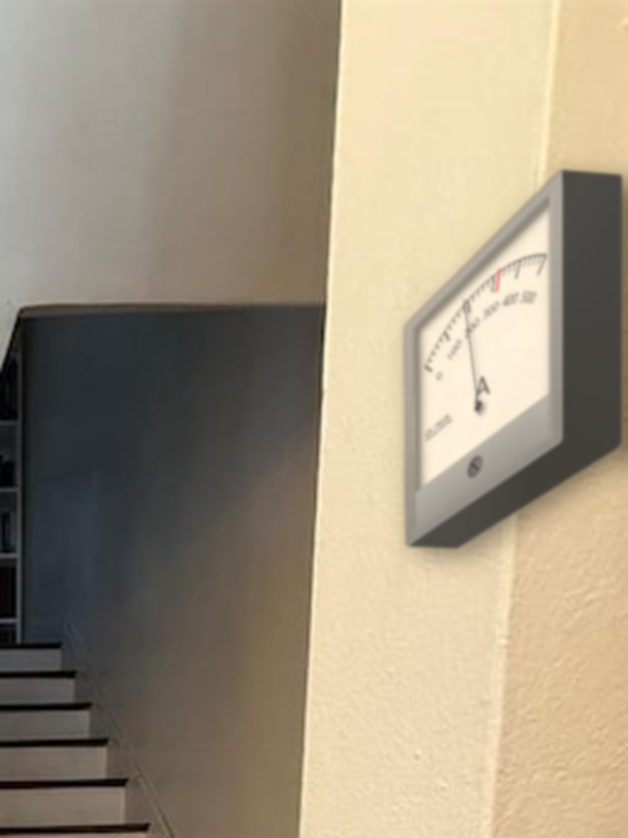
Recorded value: 200 A
